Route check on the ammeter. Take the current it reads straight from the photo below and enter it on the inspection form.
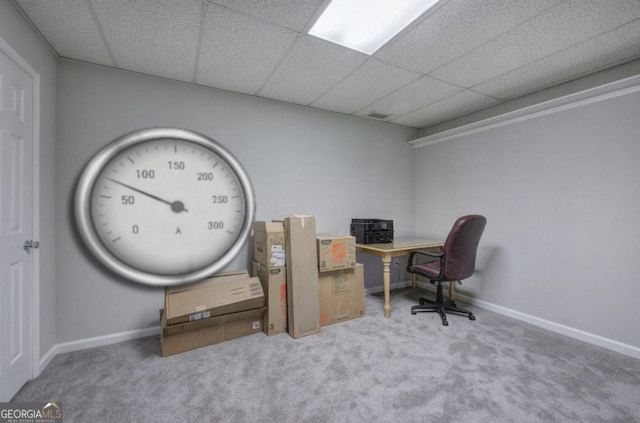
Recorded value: 70 A
